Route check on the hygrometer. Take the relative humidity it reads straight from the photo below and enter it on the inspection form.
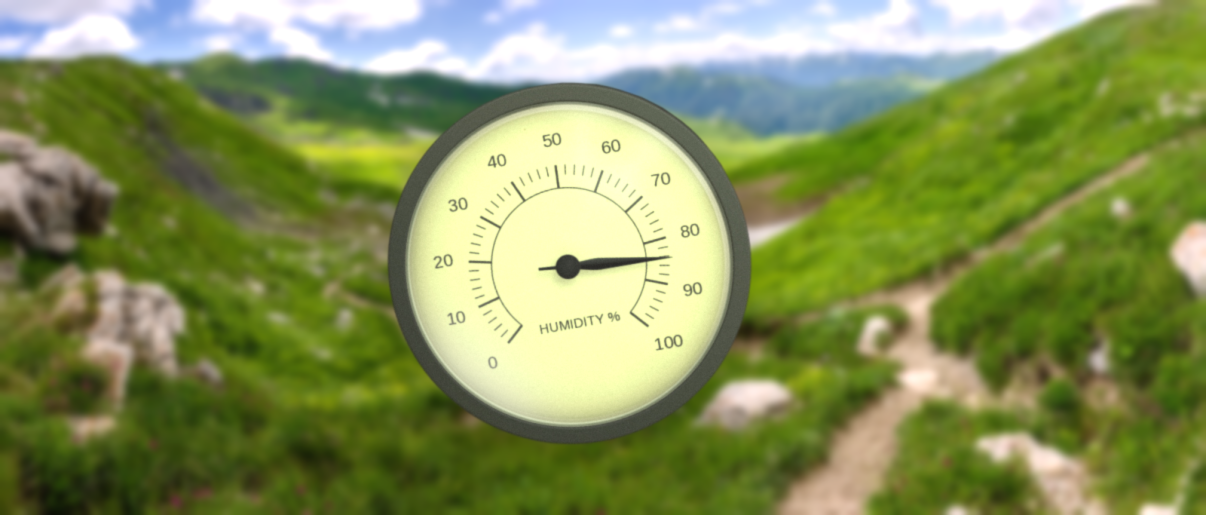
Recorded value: 84 %
